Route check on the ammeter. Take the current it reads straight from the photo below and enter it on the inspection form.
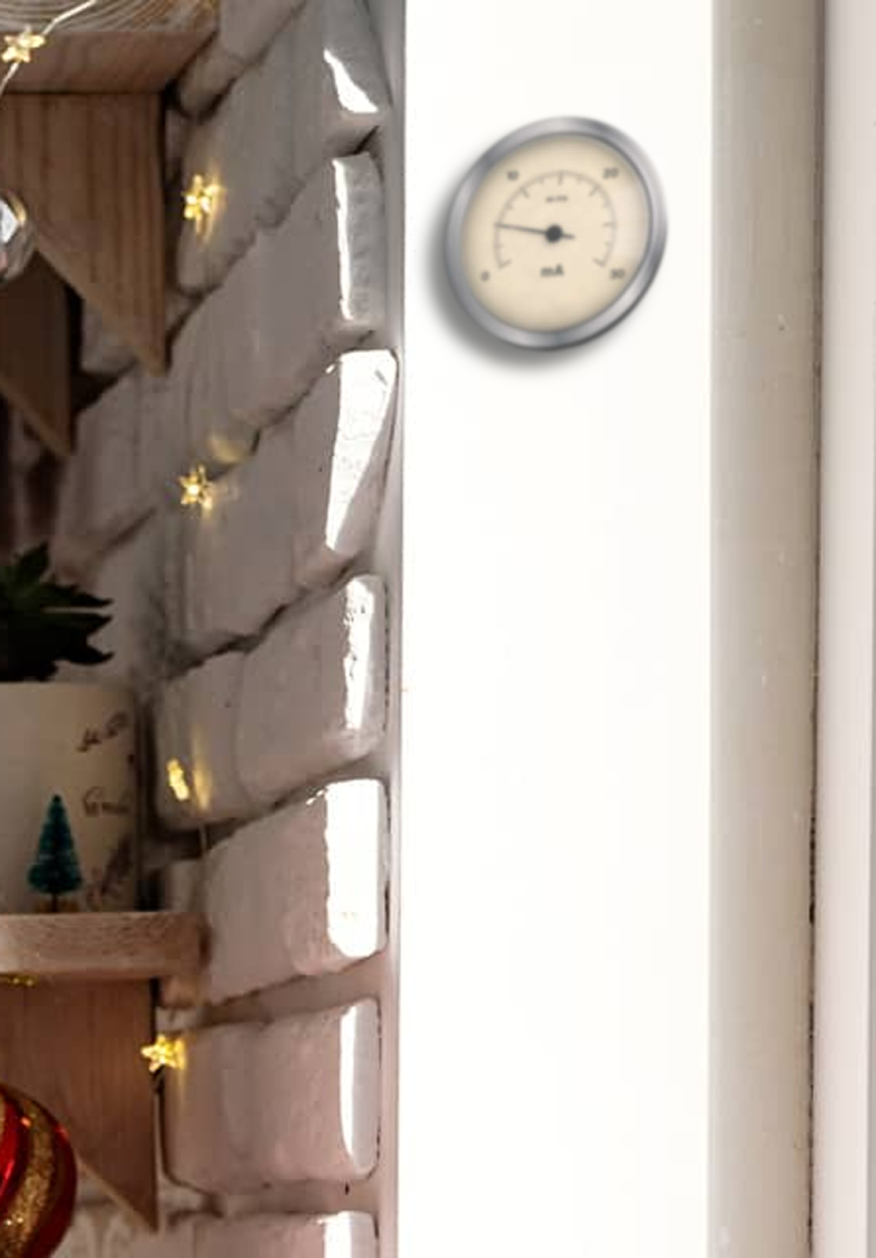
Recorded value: 5 mA
